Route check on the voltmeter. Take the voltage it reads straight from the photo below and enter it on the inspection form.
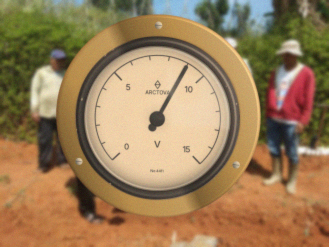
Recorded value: 9 V
